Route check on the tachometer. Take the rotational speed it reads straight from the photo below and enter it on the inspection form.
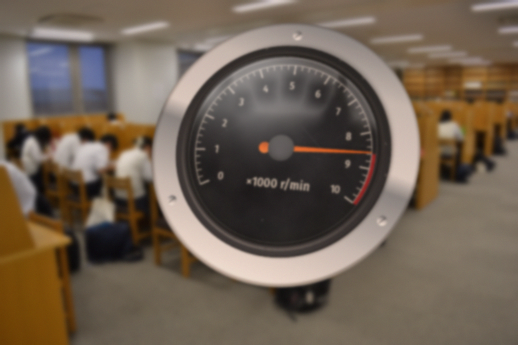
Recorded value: 8600 rpm
